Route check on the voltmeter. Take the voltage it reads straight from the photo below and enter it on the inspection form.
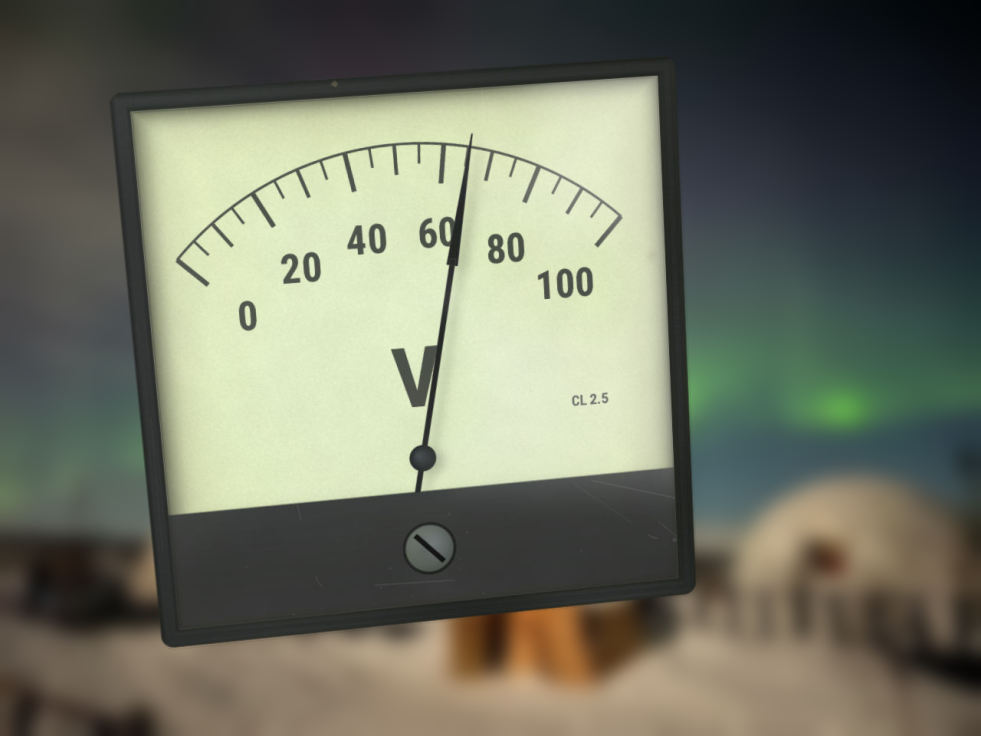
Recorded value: 65 V
